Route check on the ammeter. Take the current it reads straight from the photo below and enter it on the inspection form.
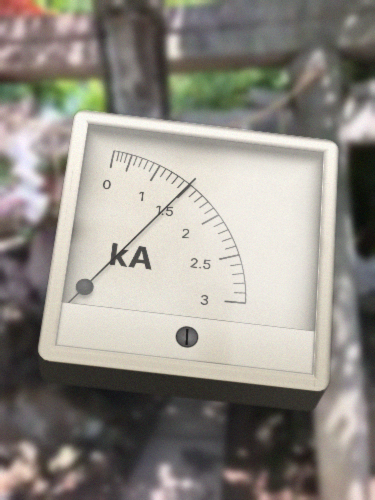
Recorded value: 1.5 kA
